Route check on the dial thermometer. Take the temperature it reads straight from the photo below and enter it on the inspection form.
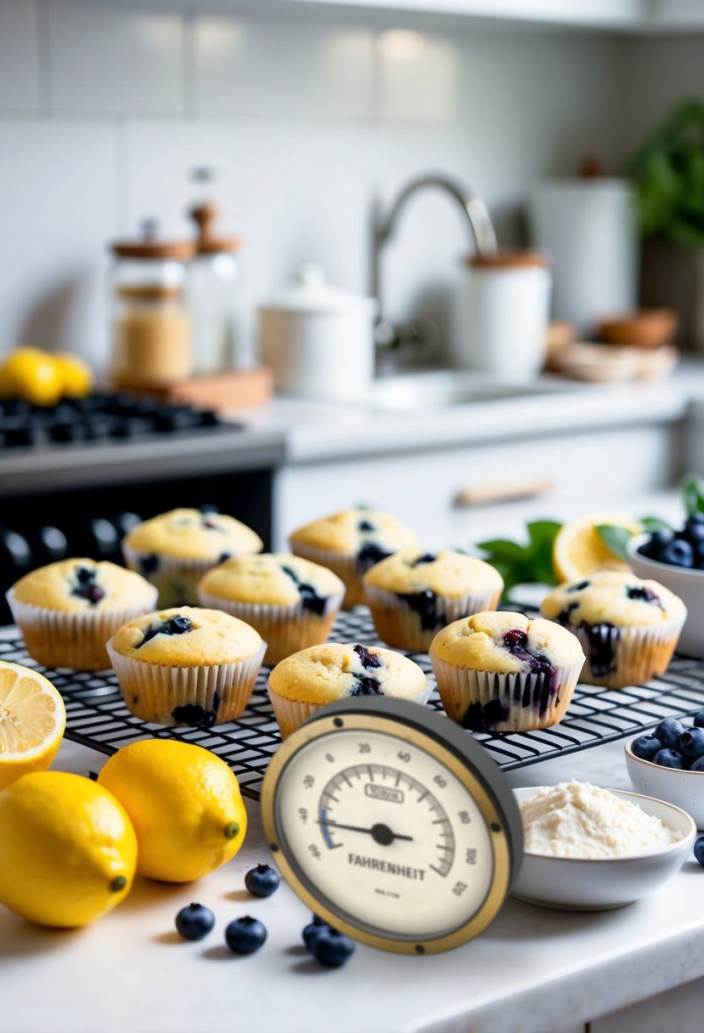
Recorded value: -40 °F
